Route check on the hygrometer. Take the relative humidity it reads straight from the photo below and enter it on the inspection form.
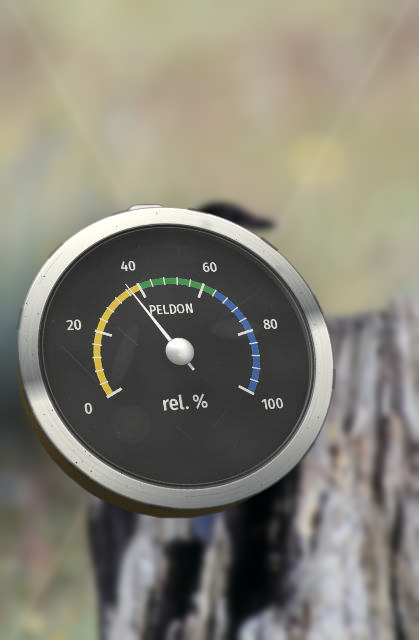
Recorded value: 36 %
